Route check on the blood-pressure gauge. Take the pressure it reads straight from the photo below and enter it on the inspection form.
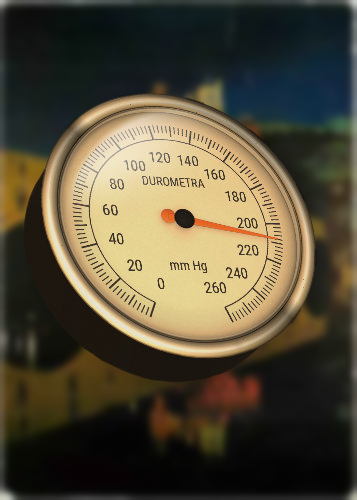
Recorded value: 210 mmHg
